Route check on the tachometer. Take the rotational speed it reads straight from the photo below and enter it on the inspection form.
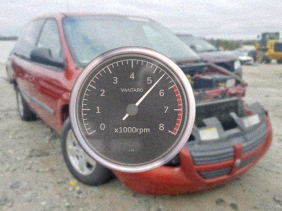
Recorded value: 5400 rpm
